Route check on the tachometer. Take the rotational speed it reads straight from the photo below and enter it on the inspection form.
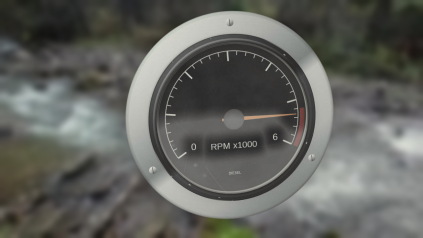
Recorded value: 5300 rpm
